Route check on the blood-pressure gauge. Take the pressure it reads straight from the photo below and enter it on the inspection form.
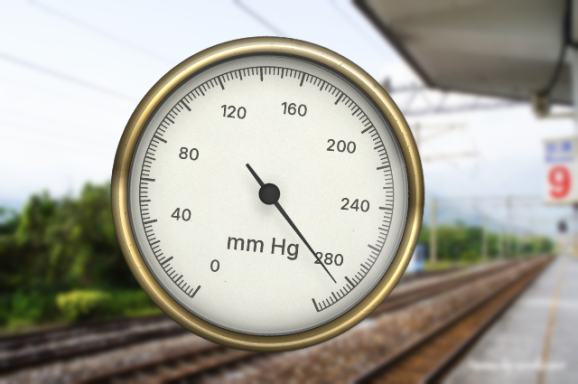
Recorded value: 286 mmHg
